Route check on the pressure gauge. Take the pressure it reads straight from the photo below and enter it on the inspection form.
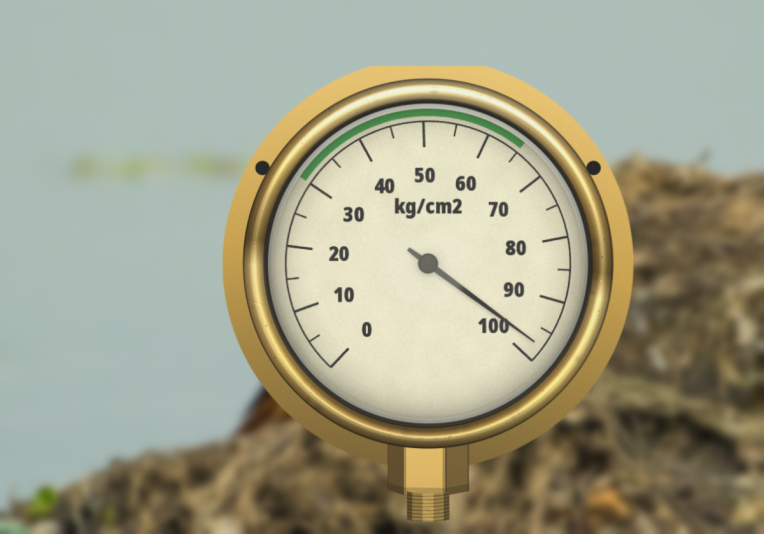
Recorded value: 97.5 kg/cm²
